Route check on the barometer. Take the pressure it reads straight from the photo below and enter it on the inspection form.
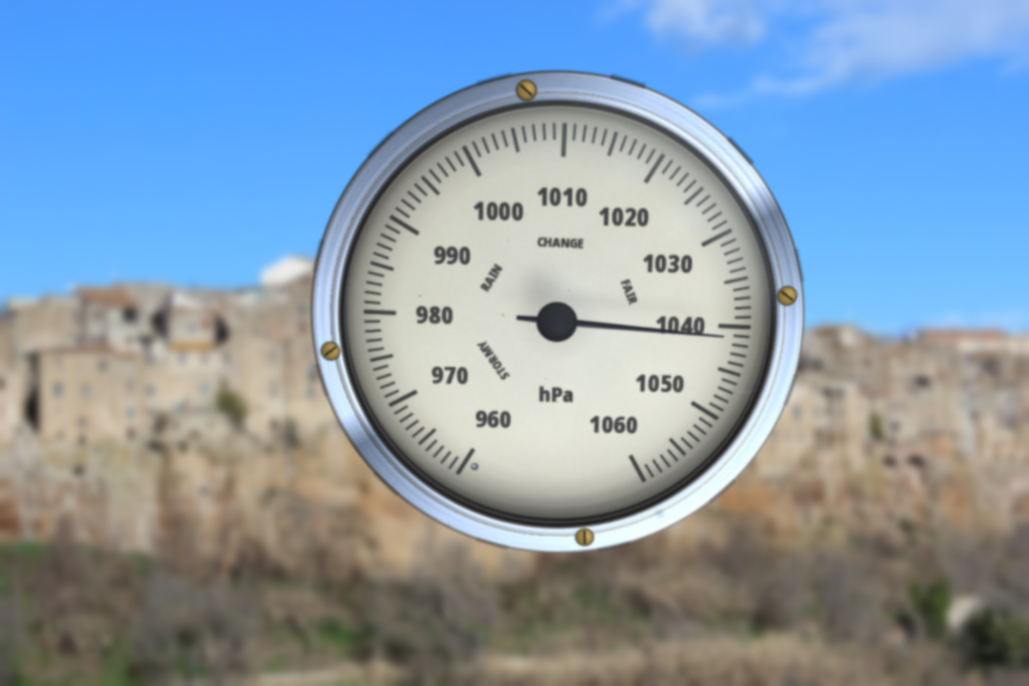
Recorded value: 1041 hPa
